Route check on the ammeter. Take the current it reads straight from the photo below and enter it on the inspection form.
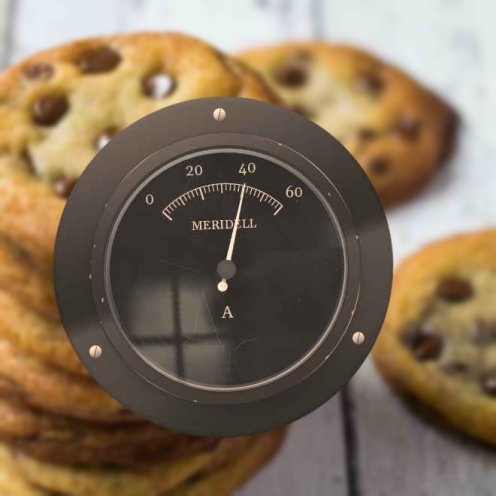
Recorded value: 40 A
